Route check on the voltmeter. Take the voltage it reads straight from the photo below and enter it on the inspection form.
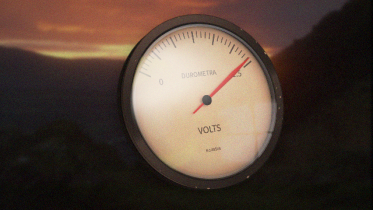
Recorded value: 1.45 V
